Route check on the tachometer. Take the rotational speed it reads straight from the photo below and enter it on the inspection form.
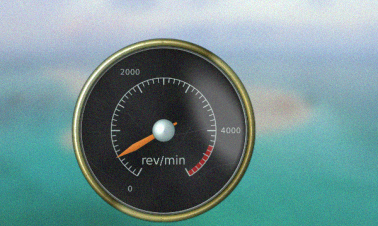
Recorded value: 500 rpm
